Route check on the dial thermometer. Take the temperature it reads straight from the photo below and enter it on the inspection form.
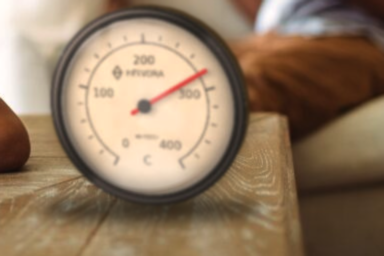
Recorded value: 280 °C
